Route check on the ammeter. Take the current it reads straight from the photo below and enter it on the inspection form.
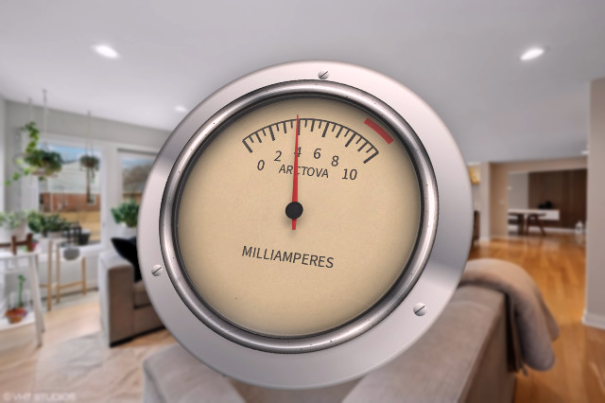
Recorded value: 4 mA
